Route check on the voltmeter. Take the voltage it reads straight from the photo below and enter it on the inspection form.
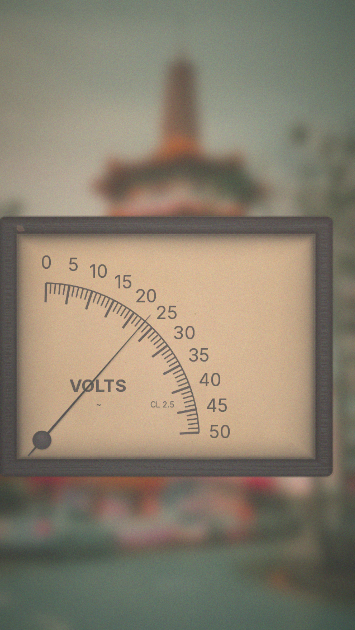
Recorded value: 23 V
